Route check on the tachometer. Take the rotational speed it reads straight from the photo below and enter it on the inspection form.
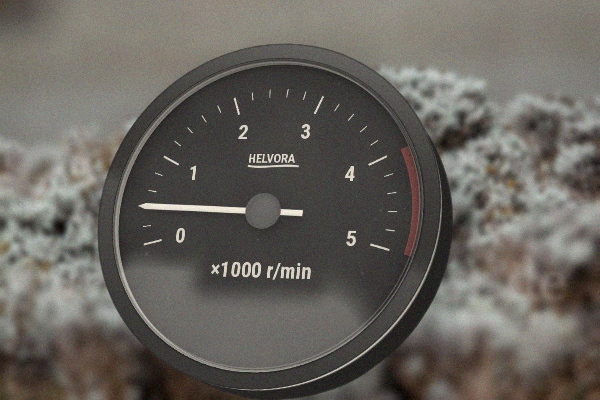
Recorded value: 400 rpm
